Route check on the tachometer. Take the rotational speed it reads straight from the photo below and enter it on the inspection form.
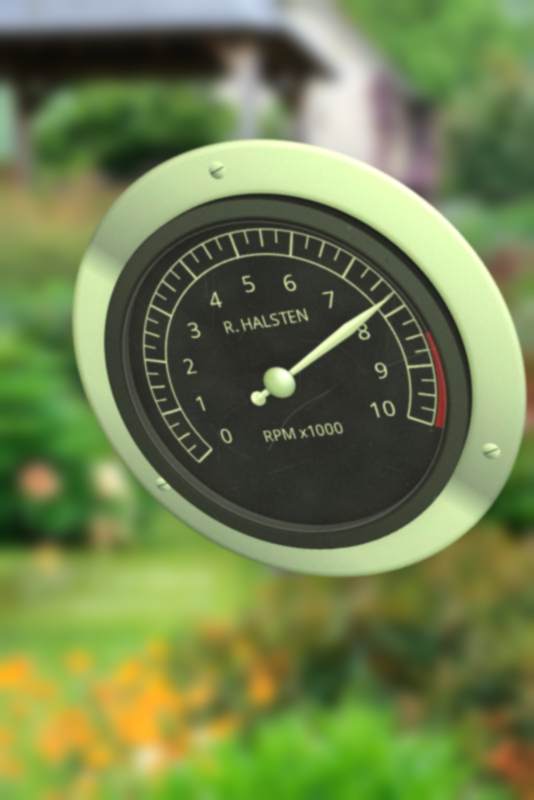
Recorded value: 7750 rpm
